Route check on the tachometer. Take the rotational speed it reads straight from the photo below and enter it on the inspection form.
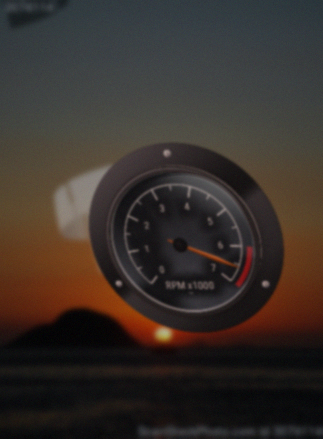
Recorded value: 6500 rpm
